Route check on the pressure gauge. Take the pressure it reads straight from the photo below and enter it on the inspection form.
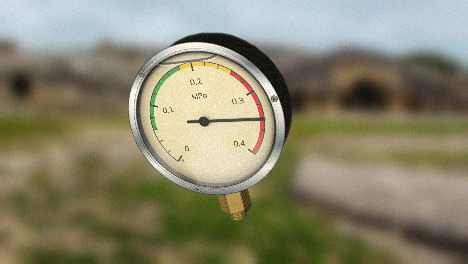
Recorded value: 0.34 MPa
